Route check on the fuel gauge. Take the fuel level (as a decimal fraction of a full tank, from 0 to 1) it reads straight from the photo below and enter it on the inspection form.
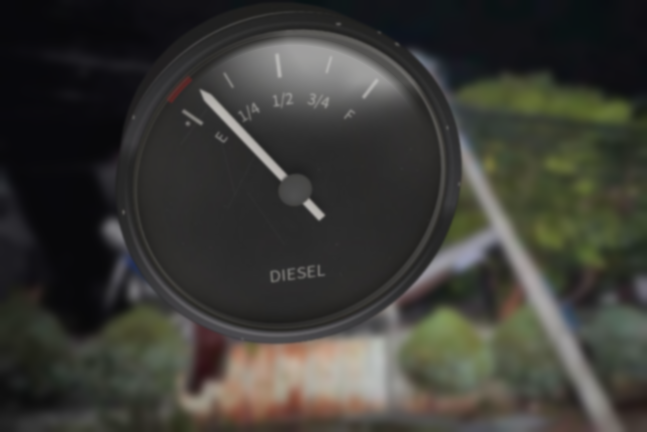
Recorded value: 0.125
